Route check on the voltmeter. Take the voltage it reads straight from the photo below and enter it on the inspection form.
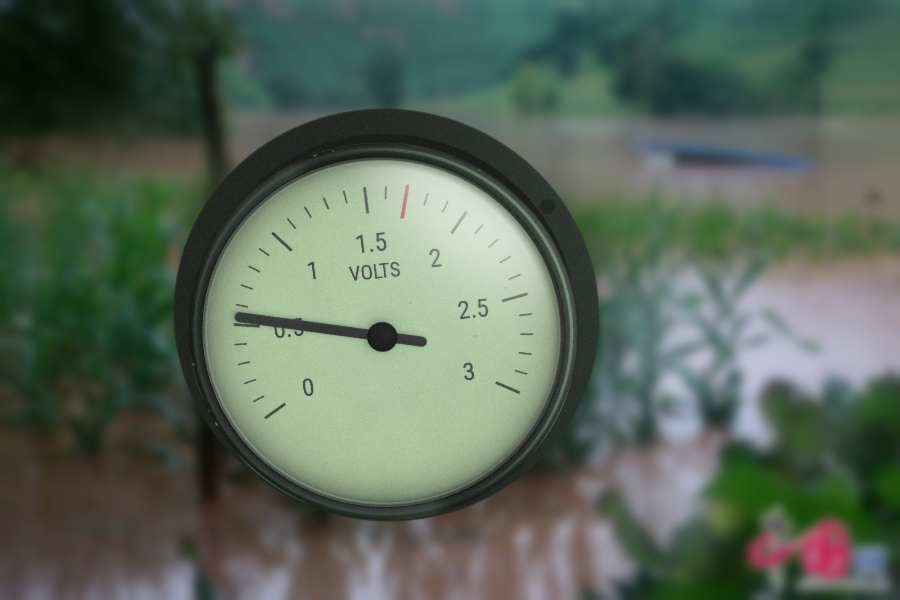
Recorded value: 0.55 V
